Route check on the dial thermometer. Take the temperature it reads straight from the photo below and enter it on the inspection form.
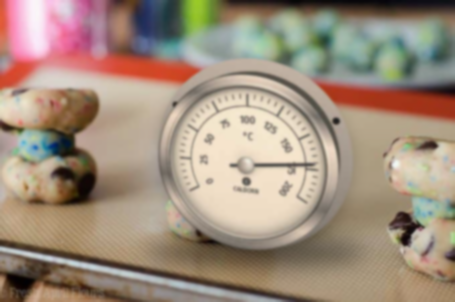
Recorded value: 170 °C
